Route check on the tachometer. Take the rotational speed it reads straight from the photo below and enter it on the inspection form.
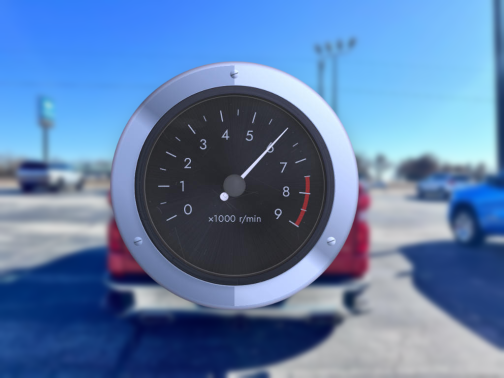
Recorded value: 6000 rpm
